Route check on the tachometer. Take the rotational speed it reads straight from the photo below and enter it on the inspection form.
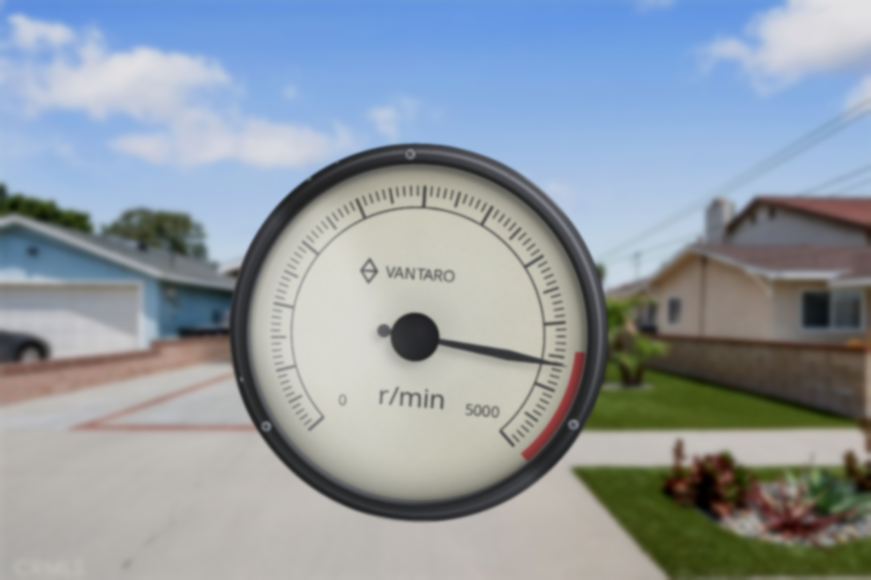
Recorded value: 4300 rpm
